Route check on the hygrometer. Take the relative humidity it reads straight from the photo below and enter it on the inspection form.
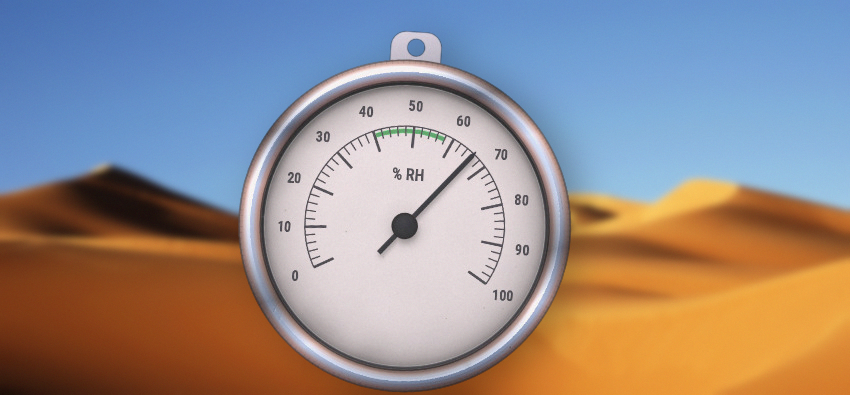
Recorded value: 66 %
